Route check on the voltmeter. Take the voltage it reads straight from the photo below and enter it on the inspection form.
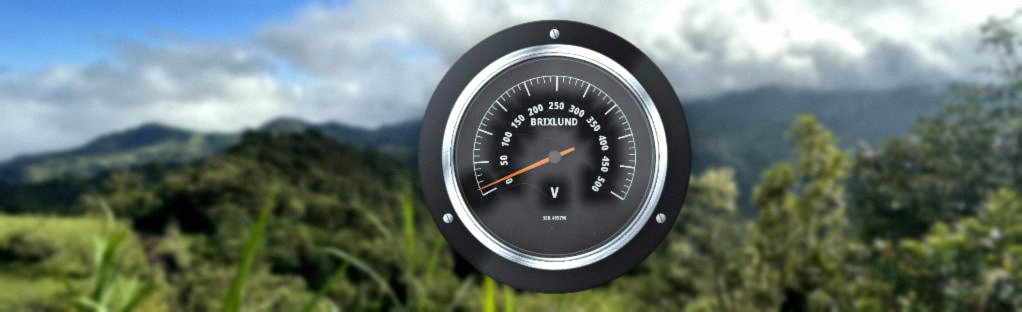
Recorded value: 10 V
